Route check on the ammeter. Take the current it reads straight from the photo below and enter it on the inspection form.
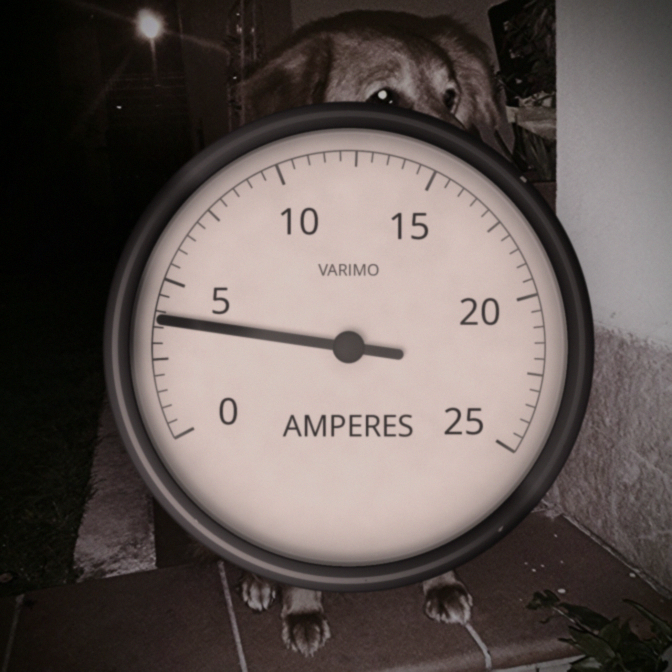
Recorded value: 3.75 A
